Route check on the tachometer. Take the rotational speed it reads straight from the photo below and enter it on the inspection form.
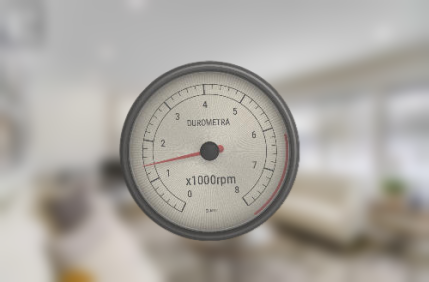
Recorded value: 1400 rpm
